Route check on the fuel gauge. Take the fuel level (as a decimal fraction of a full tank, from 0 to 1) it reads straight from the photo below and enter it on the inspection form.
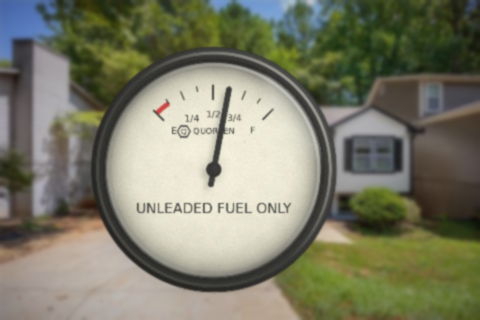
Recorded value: 0.625
